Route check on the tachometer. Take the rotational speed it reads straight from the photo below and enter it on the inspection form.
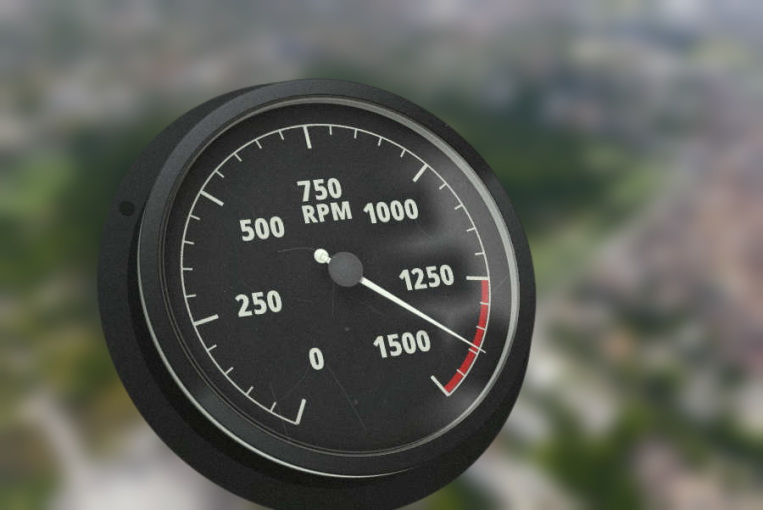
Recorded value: 1400 rpm
